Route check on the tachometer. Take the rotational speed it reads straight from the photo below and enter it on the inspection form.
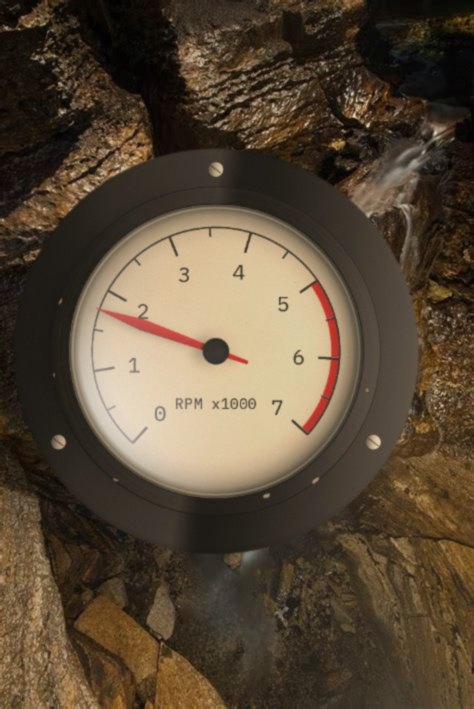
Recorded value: 1750 rpm
